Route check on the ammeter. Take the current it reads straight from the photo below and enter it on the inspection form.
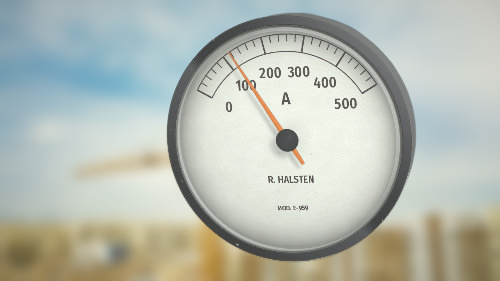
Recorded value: 120 A
